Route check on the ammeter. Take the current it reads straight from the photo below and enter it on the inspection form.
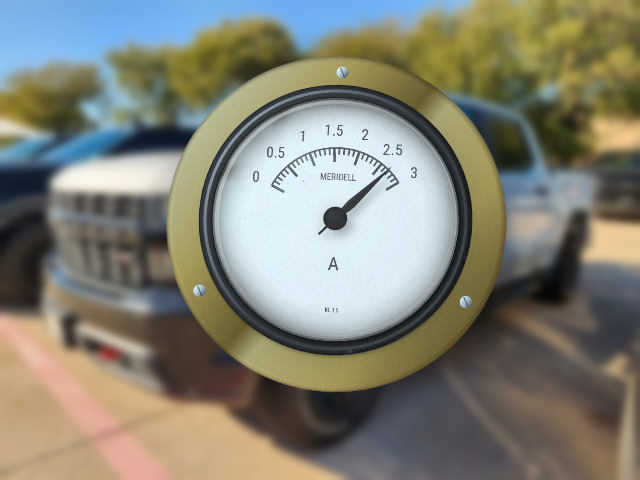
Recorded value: 2.7 A
